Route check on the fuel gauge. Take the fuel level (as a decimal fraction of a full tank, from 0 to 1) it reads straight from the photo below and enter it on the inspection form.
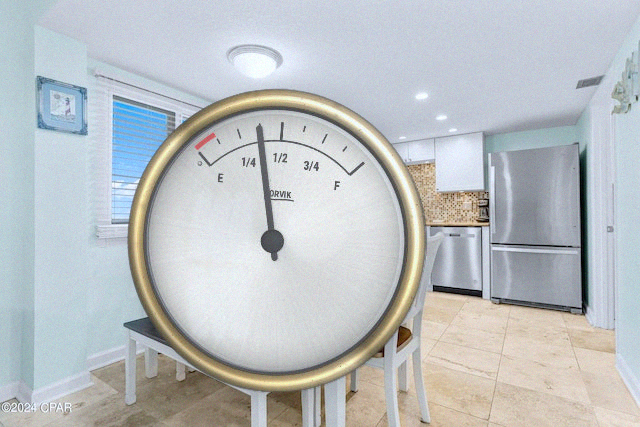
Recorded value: 0.375
